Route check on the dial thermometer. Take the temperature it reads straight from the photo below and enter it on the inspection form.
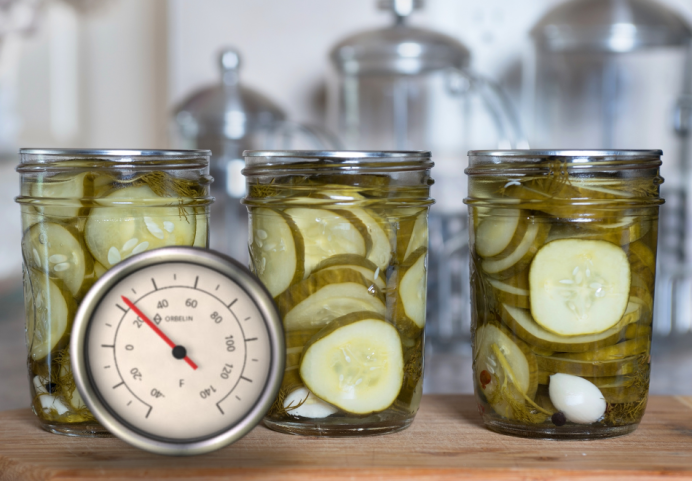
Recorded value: 25 °F
